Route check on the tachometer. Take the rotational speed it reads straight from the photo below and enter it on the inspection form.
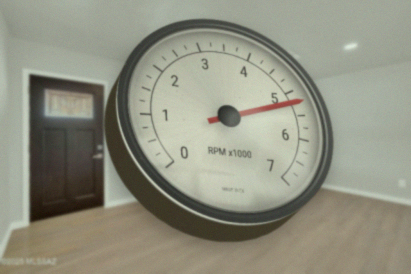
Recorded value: 5250 rpm
